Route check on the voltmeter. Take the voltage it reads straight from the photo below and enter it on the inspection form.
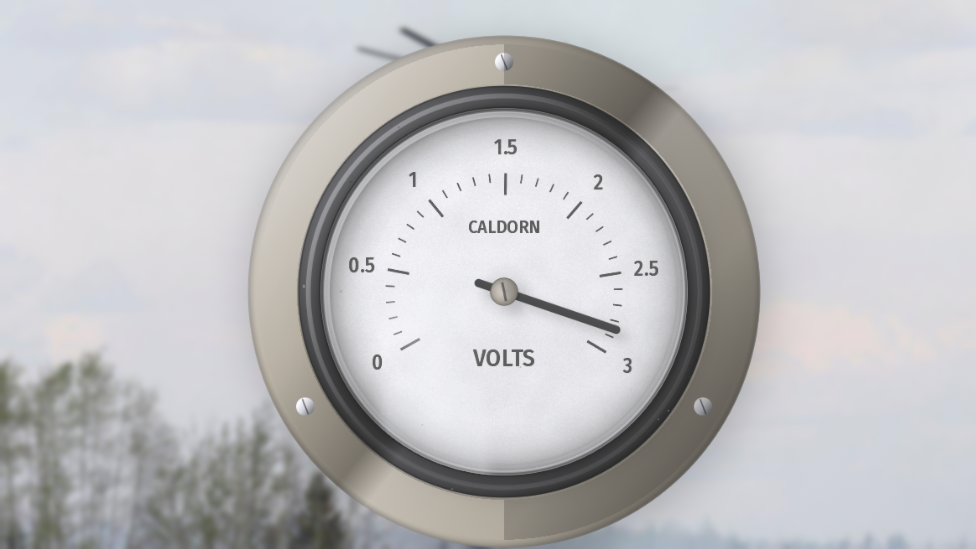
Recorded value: 2.85 V
